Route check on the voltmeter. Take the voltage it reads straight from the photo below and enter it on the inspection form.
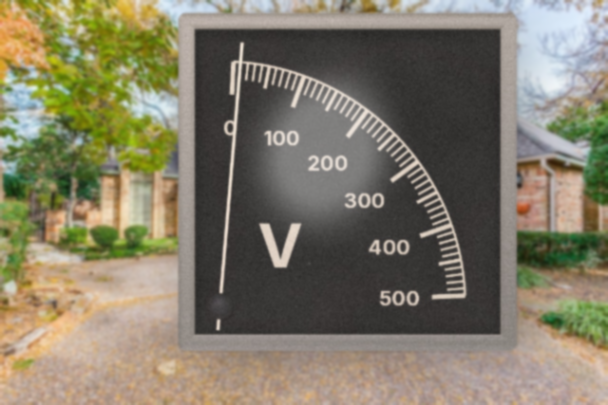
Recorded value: 10 V
